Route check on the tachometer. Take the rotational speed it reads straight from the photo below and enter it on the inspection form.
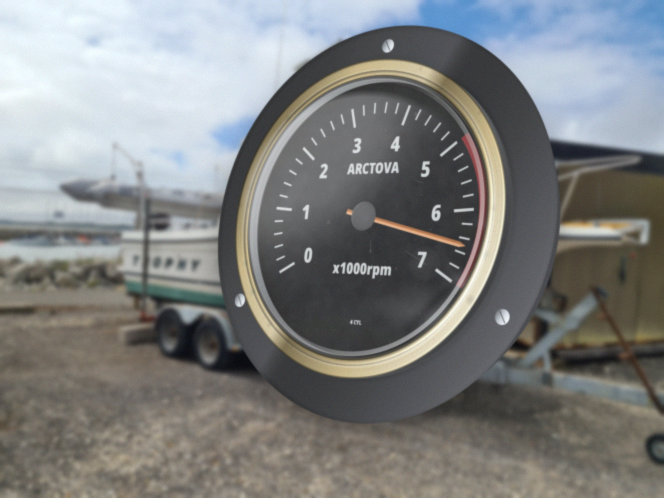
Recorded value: 6500 rpm
